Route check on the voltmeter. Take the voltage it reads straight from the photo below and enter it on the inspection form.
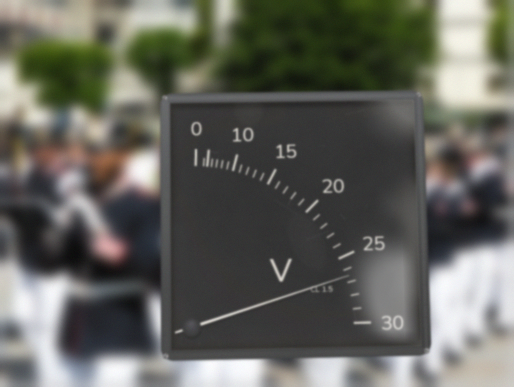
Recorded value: 26.5 V
